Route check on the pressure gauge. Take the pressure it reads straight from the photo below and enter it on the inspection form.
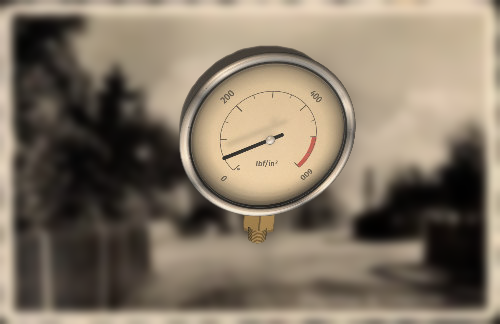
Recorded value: 50 psi
